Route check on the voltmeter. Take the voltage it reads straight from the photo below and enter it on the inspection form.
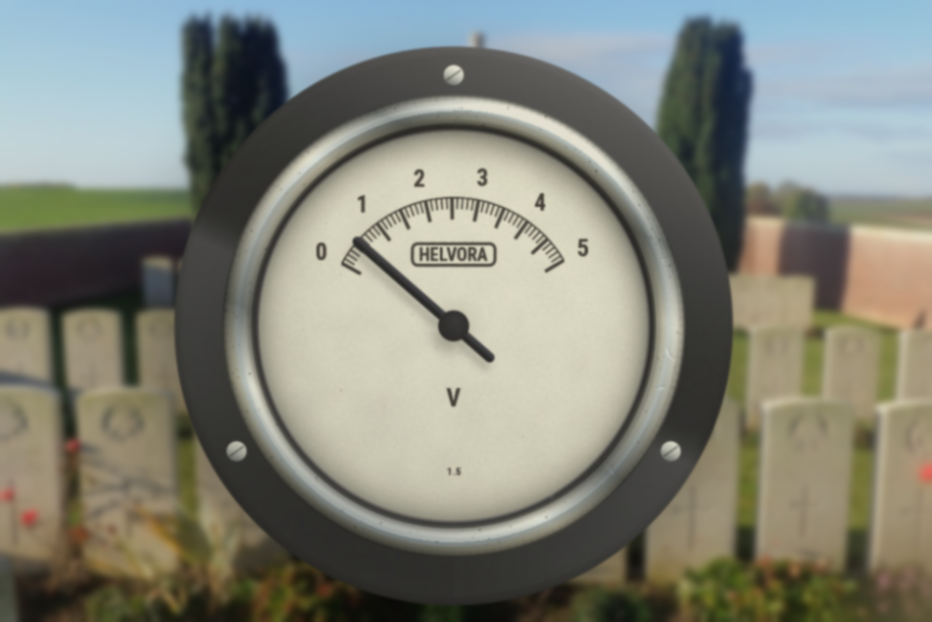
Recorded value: 0.5 V
